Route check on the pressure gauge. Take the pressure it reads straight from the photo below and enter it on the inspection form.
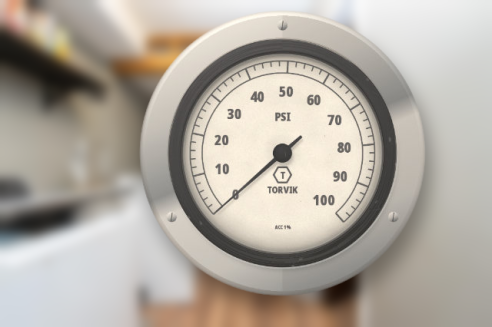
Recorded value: 0 psi
